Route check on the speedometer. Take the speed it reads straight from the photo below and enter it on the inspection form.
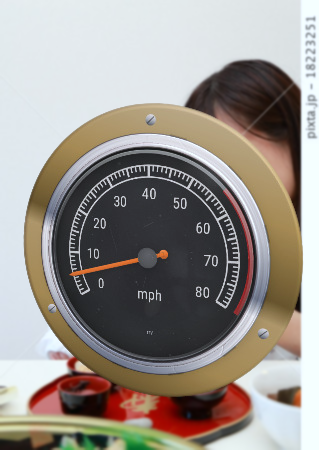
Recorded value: 5 mph
